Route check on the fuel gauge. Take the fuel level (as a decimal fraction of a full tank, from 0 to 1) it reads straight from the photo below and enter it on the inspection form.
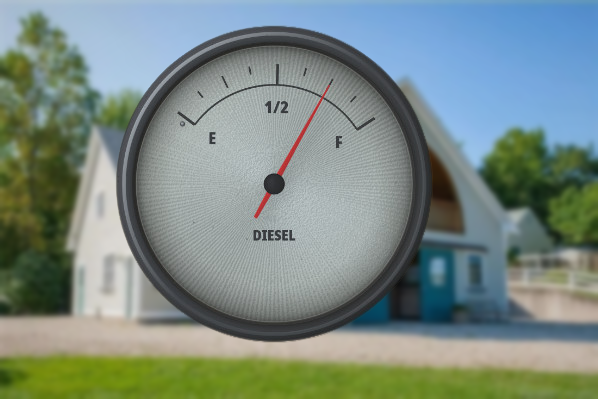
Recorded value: 0.75
